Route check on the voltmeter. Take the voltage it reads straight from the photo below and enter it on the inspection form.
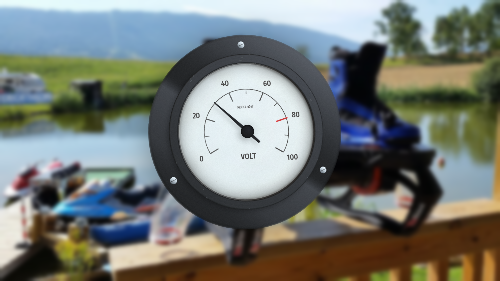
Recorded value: 30 V
